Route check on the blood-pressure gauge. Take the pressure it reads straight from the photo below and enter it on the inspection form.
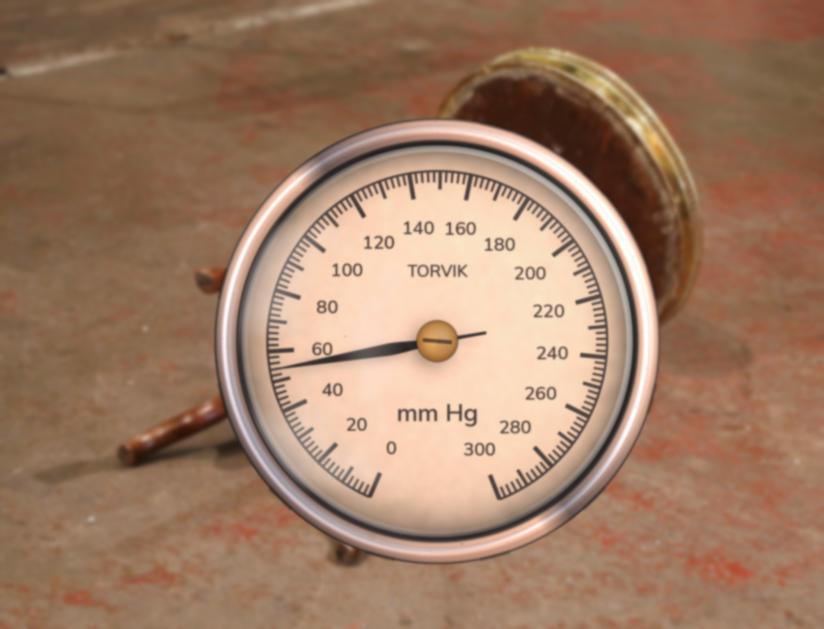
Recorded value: 54 mmHg
